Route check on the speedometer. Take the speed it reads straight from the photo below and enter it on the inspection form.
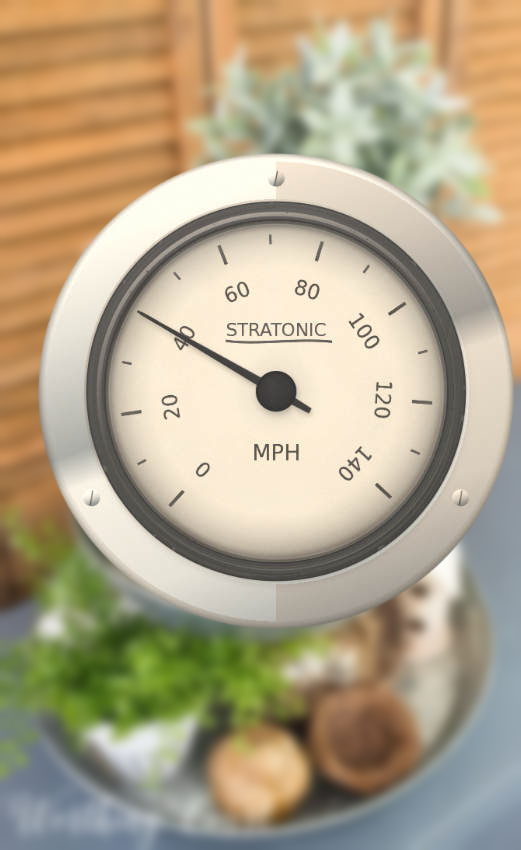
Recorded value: 40 mph
